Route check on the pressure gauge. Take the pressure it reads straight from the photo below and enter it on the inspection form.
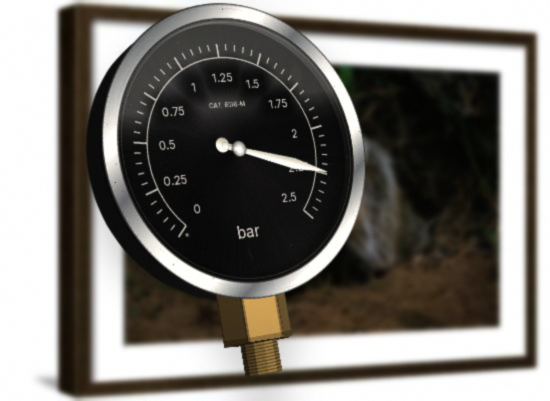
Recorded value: 2.25 bar
